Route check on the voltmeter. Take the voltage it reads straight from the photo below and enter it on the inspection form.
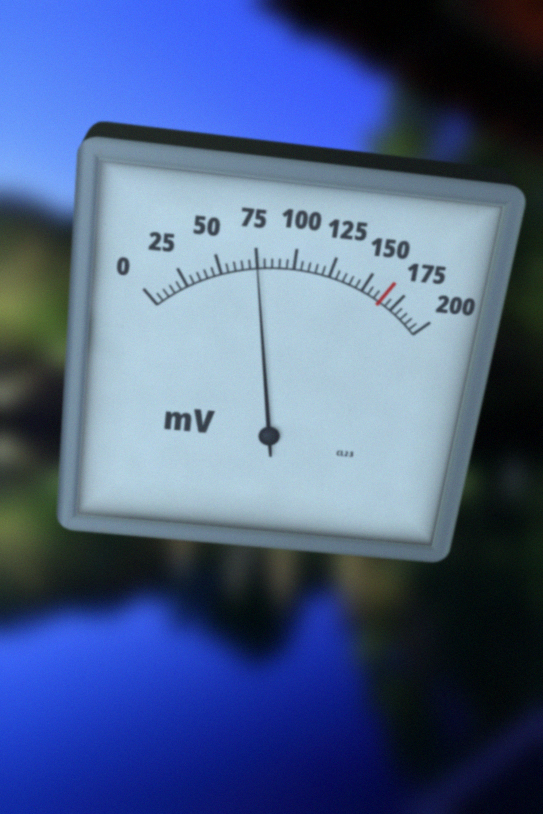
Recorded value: 75 mV
